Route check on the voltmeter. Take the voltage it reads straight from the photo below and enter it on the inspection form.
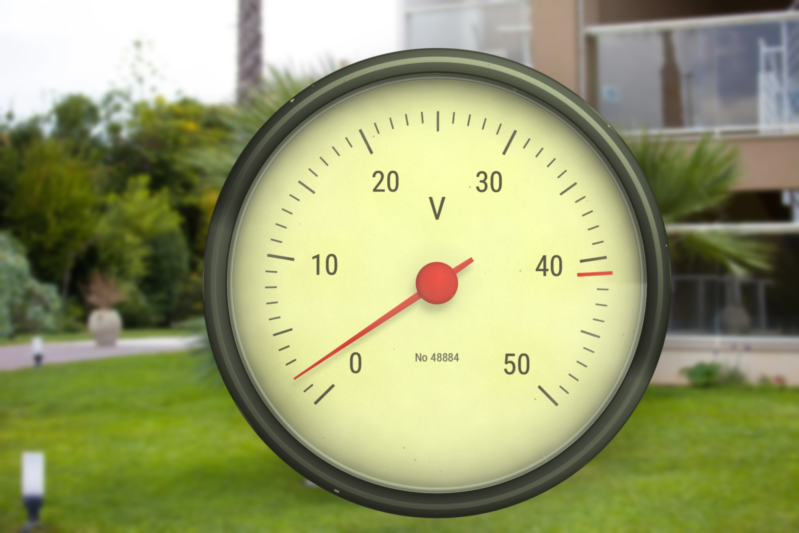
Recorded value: 2 V
